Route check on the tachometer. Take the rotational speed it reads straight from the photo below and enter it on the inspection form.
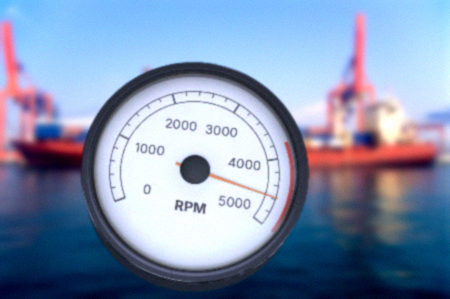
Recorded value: 4600 rpm
